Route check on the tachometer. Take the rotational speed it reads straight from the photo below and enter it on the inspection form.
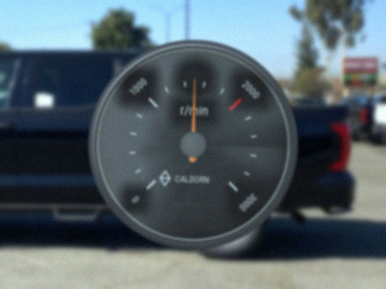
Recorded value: 1500 rpm
